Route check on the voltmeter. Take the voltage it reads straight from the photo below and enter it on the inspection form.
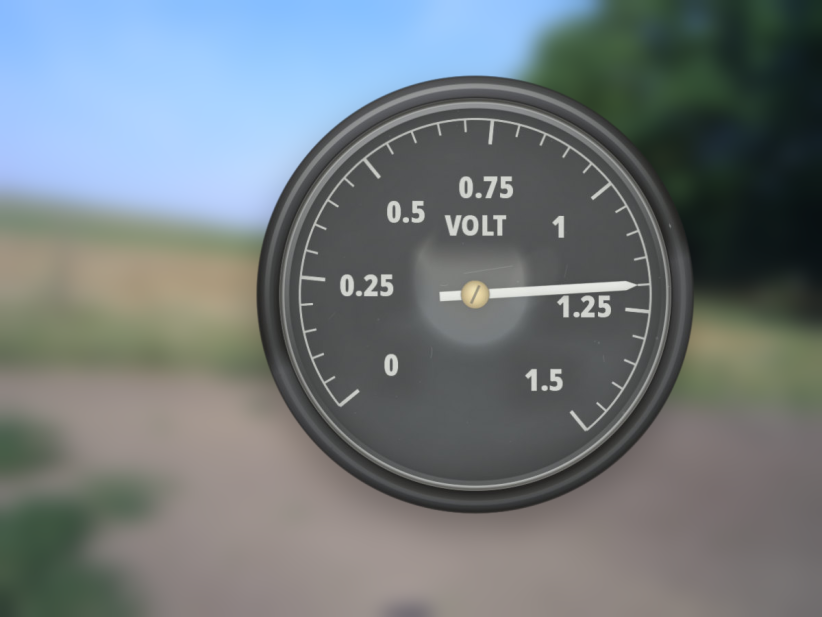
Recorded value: 1.2 V
